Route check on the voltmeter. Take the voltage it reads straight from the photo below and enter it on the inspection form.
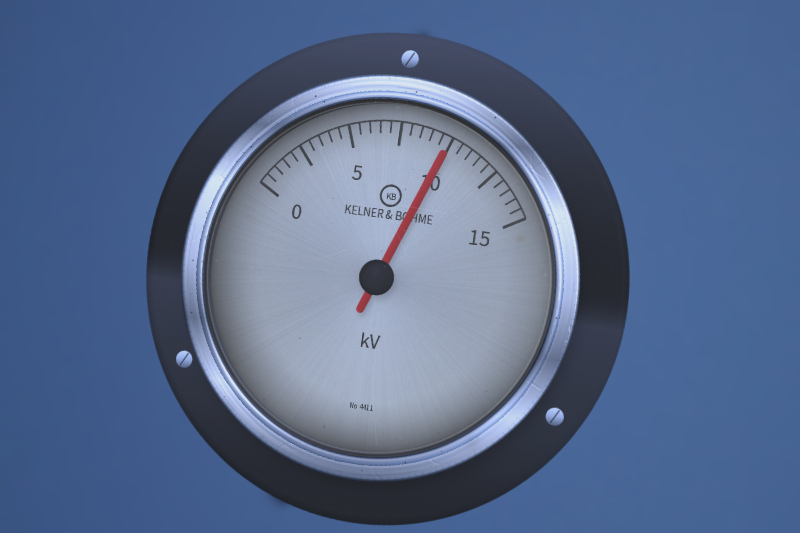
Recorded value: 10 kV
